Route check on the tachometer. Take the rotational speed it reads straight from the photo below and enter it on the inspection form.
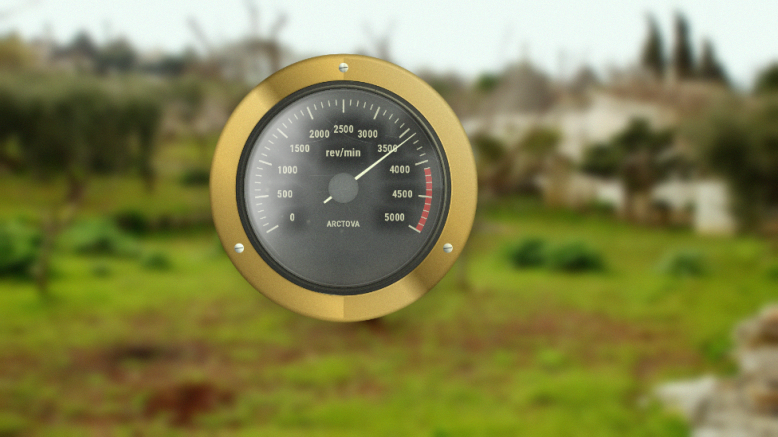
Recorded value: 3600 rpm
